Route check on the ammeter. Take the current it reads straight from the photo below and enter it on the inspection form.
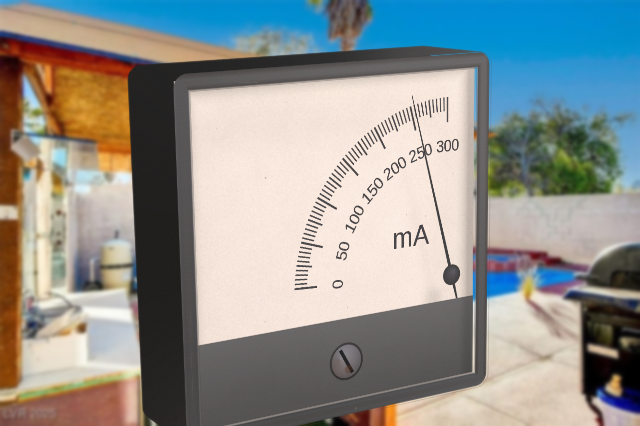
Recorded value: 250 mA
